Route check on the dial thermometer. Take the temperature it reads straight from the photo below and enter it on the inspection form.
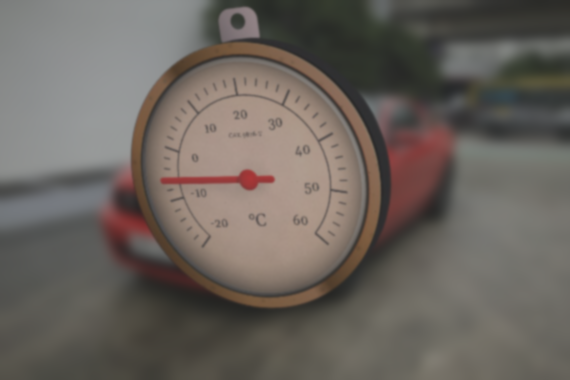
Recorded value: -6 °C
